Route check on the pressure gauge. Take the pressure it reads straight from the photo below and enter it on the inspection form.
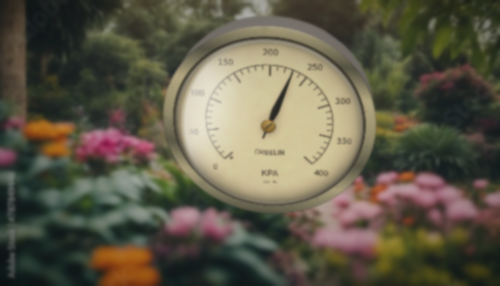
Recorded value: 230 kPa
